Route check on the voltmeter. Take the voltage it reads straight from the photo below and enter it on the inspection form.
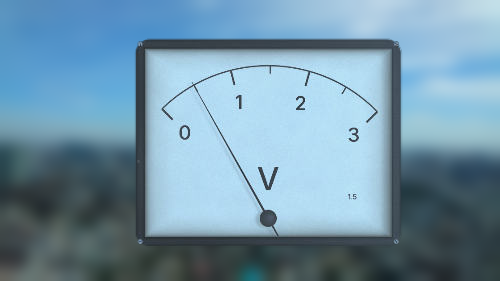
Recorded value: 0.5 V
